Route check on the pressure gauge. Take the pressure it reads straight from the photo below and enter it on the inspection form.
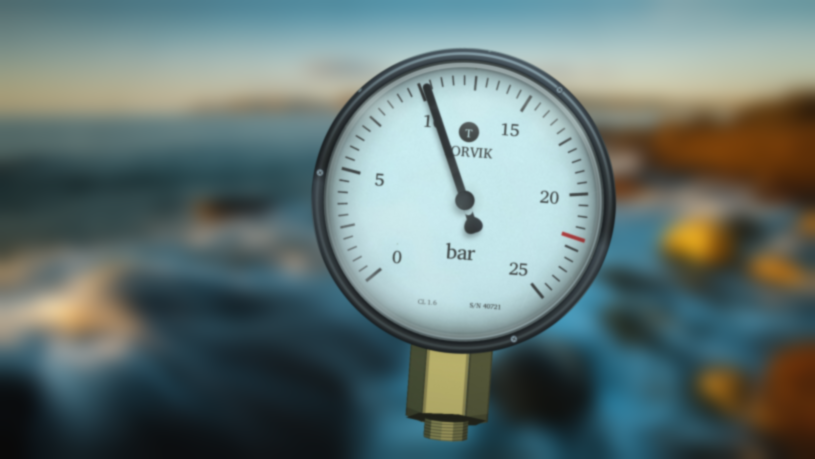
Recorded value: 10.25 bar
